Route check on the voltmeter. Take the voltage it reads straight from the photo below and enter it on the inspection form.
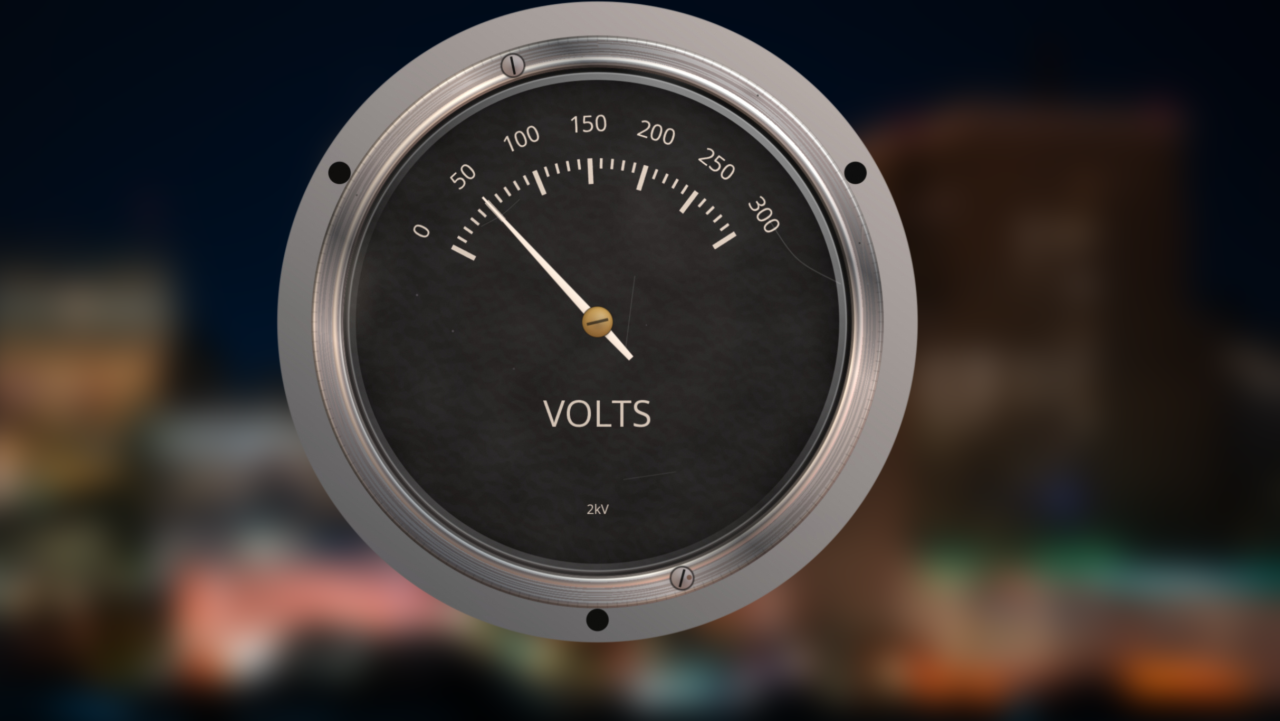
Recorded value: 50 V
